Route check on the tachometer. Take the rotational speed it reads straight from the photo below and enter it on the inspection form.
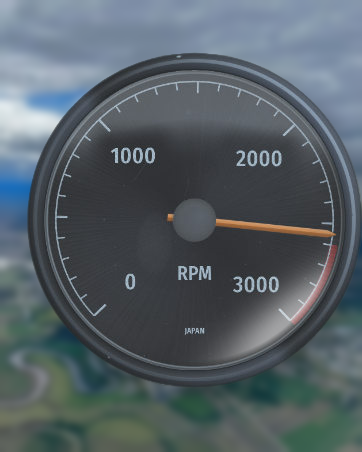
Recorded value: 2550 rpm
